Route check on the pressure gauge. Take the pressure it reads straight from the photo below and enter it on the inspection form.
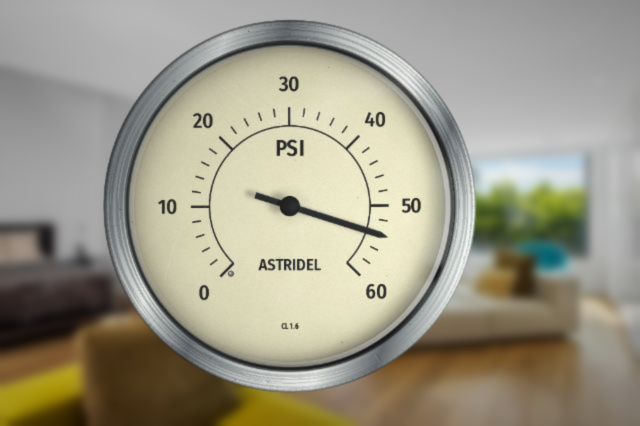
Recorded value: 54 psi
